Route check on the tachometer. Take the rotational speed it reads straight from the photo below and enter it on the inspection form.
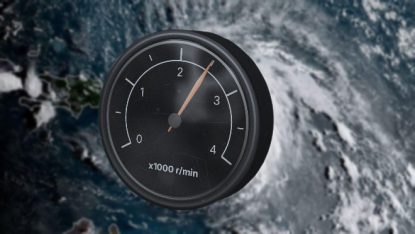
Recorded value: 2500 rpm
